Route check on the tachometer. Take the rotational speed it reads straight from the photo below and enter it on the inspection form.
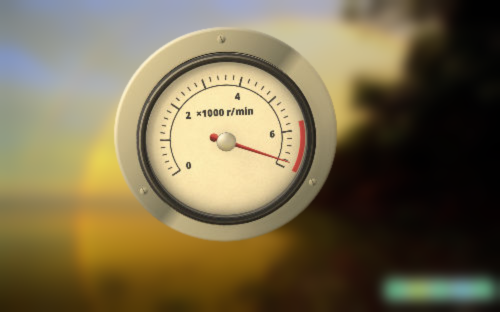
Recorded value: 6800 rpm
